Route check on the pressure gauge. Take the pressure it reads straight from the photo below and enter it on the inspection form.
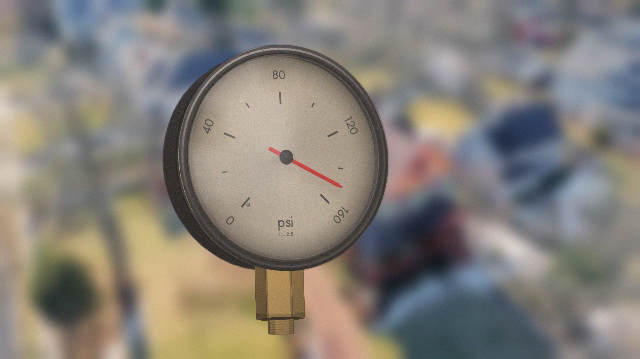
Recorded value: 150 psi
